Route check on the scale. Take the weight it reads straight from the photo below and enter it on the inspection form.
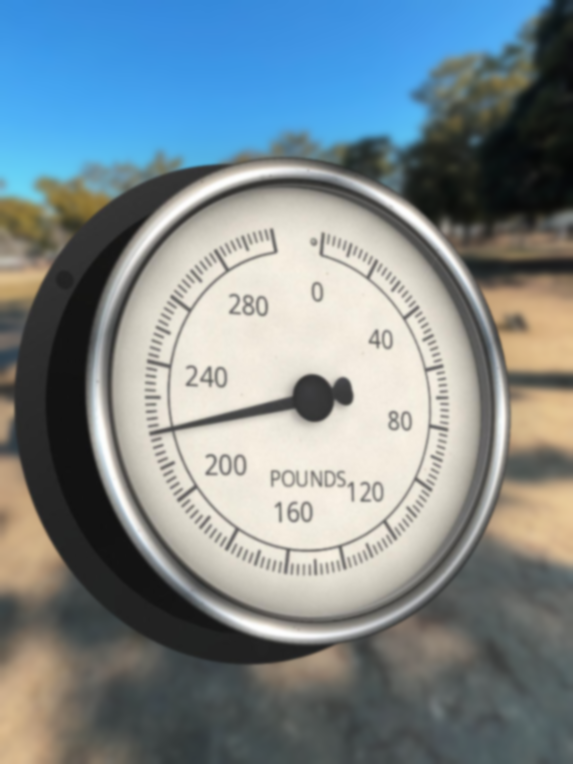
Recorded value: 220 lb
